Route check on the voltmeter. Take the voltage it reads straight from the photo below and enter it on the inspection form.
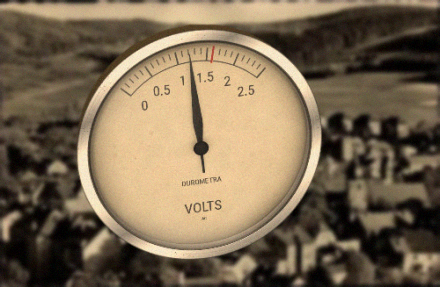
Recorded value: 1.2 V
